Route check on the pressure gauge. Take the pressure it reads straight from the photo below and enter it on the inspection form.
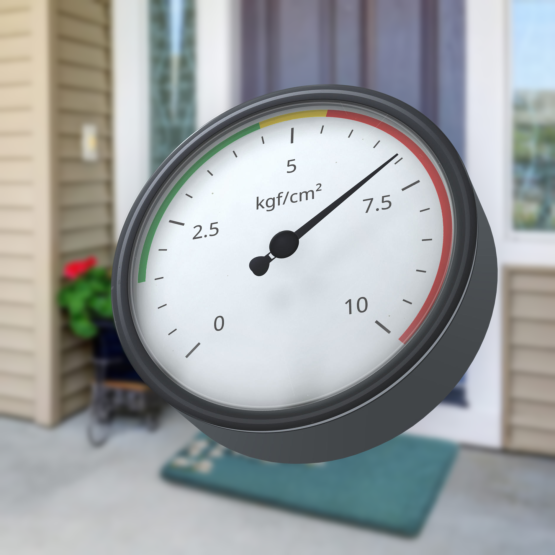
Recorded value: 7 kg/cm²
